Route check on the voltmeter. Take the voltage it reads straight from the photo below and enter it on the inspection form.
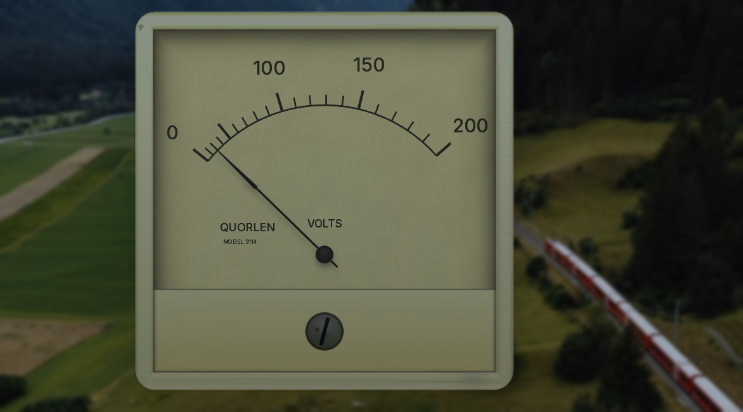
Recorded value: 30 V
